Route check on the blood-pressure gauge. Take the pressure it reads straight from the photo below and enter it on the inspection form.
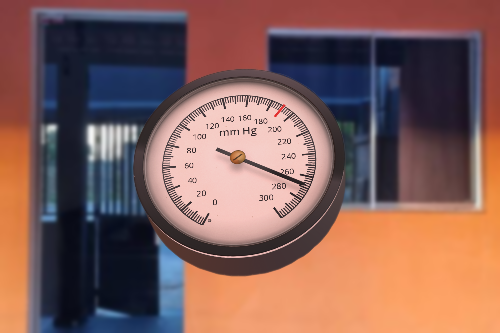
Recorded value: 270 mmHg
